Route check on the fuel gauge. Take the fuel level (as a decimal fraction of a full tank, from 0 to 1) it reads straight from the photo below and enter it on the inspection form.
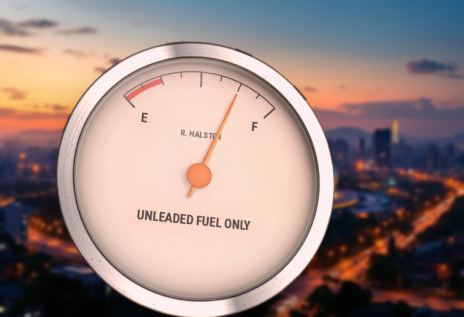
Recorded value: 0.75
